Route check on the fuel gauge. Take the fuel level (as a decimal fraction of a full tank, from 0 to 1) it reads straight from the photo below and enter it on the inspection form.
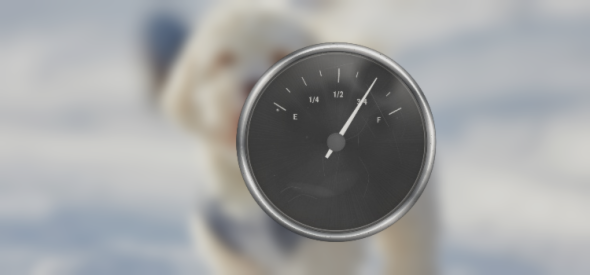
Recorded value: 0.75
